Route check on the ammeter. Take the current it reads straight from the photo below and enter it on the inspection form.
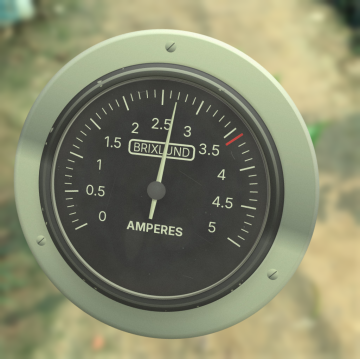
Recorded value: 2.7 A
